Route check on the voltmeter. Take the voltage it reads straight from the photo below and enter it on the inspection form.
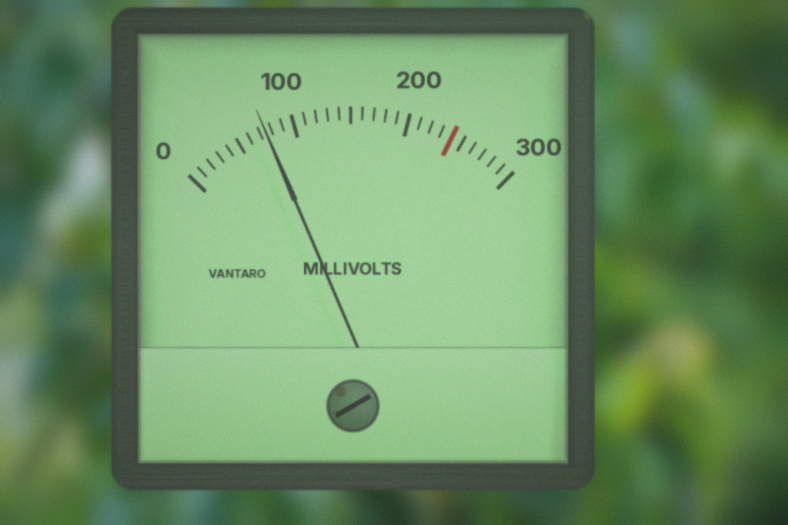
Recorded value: 75 mV
